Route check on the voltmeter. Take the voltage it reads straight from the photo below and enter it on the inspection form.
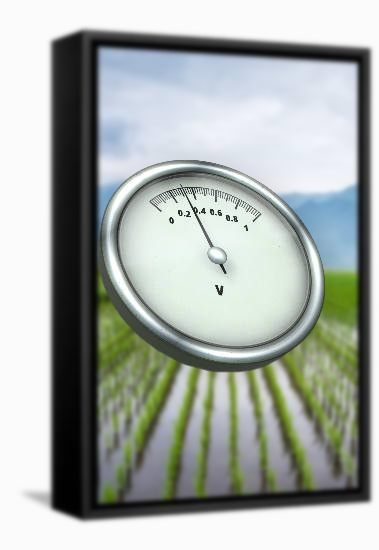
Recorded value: 0.3 V
